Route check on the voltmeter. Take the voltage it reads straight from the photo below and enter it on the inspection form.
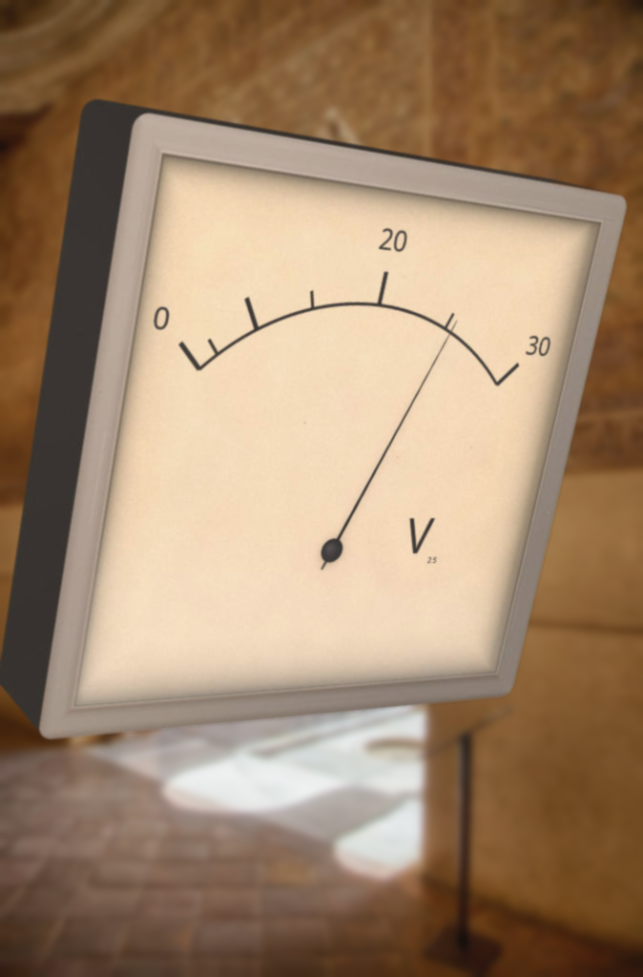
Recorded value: 25 V
